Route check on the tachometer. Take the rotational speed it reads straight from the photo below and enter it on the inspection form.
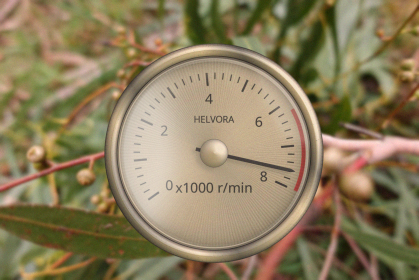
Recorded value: 7600 rpm
